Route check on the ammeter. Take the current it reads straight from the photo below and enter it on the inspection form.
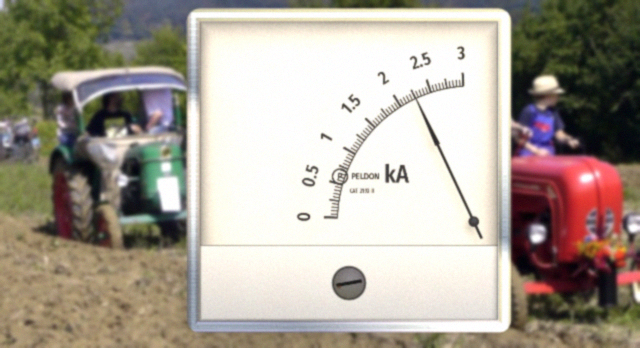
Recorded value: 2.25 kA
